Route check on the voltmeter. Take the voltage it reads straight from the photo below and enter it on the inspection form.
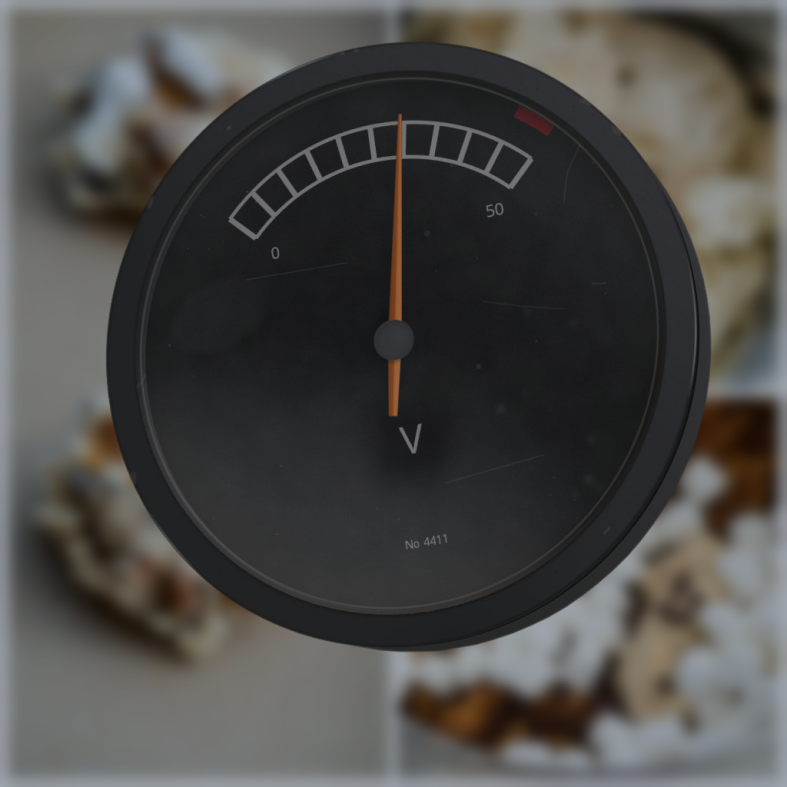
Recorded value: 30 V
